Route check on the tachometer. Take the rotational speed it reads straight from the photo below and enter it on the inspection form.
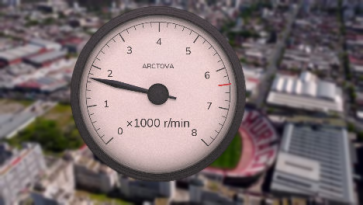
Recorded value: 1700 rpm
